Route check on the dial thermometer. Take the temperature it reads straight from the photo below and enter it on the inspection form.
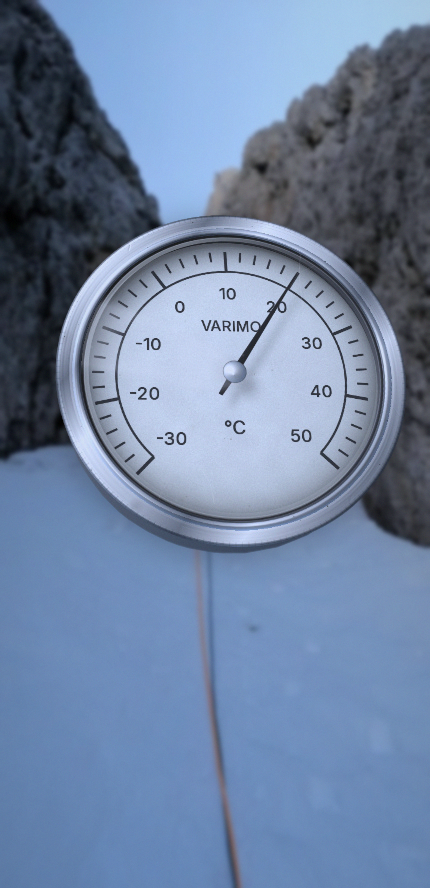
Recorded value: 20 °C
